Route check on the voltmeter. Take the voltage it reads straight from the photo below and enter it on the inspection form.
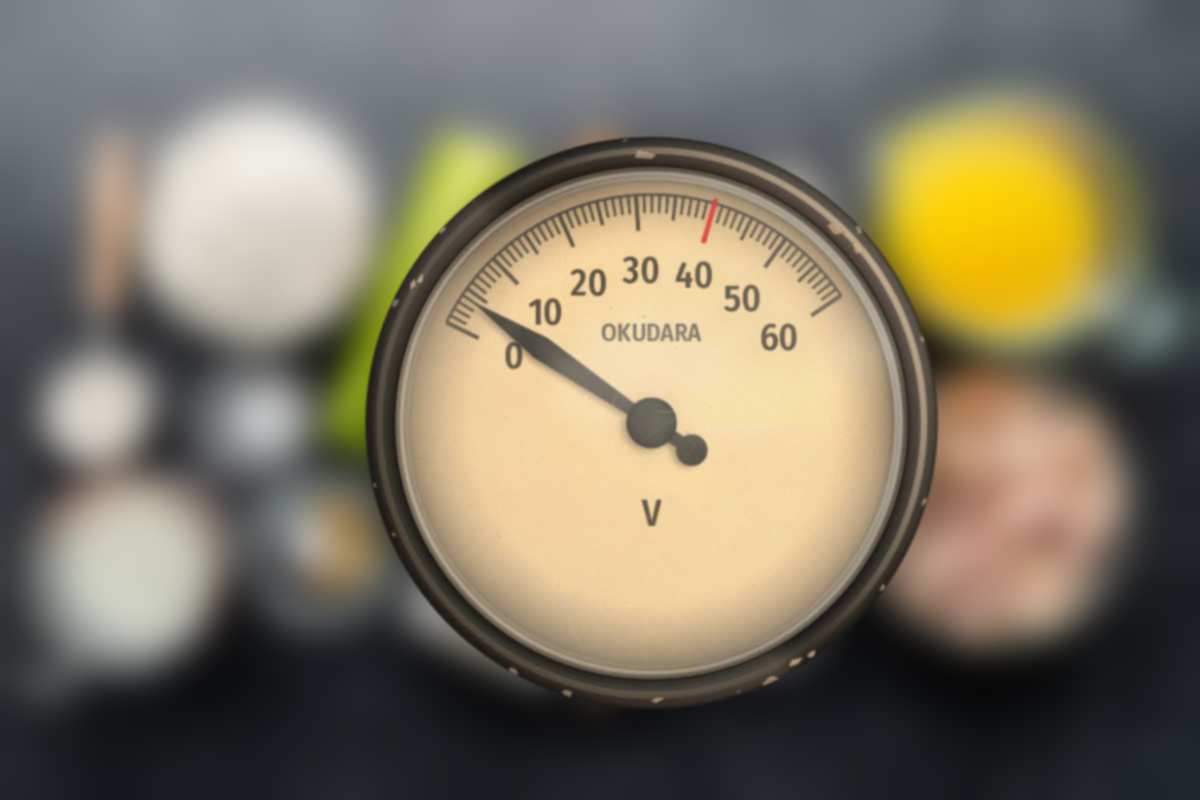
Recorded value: 4 V
